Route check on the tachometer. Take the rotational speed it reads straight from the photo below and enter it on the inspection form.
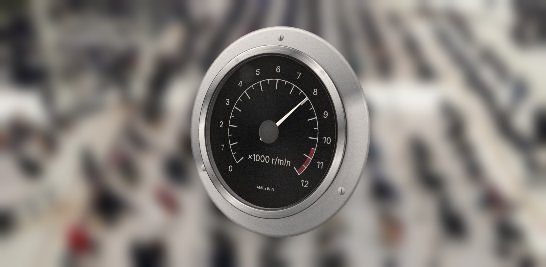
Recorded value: 8000 rpm
